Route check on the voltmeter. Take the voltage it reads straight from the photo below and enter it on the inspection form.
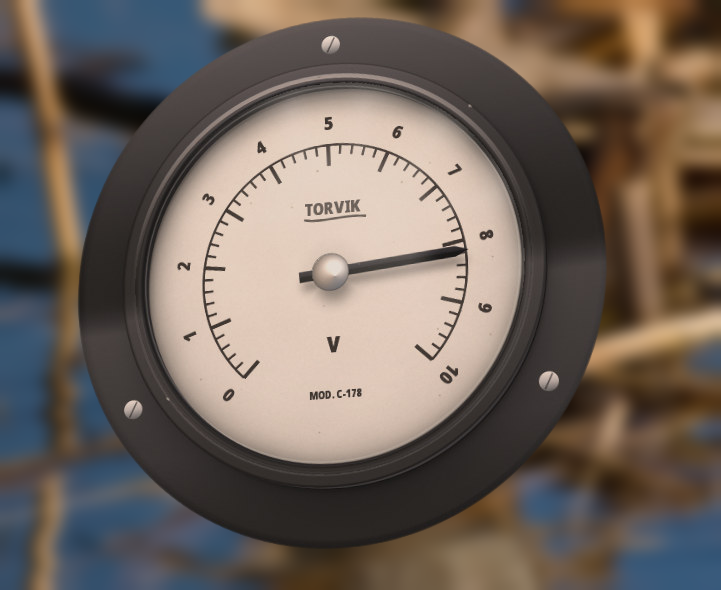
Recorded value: 8.2 V
